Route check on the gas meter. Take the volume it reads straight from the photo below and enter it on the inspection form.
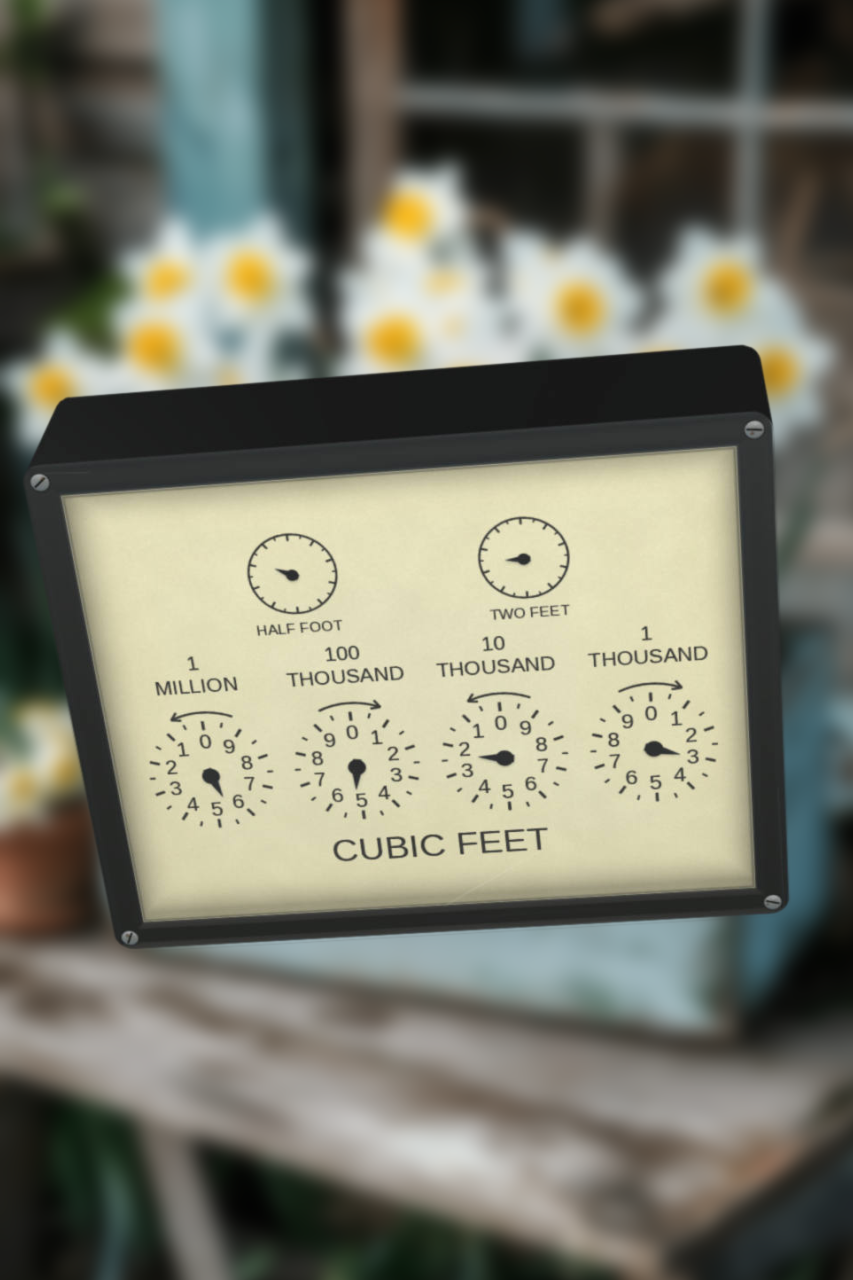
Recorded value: 552300 ft³
